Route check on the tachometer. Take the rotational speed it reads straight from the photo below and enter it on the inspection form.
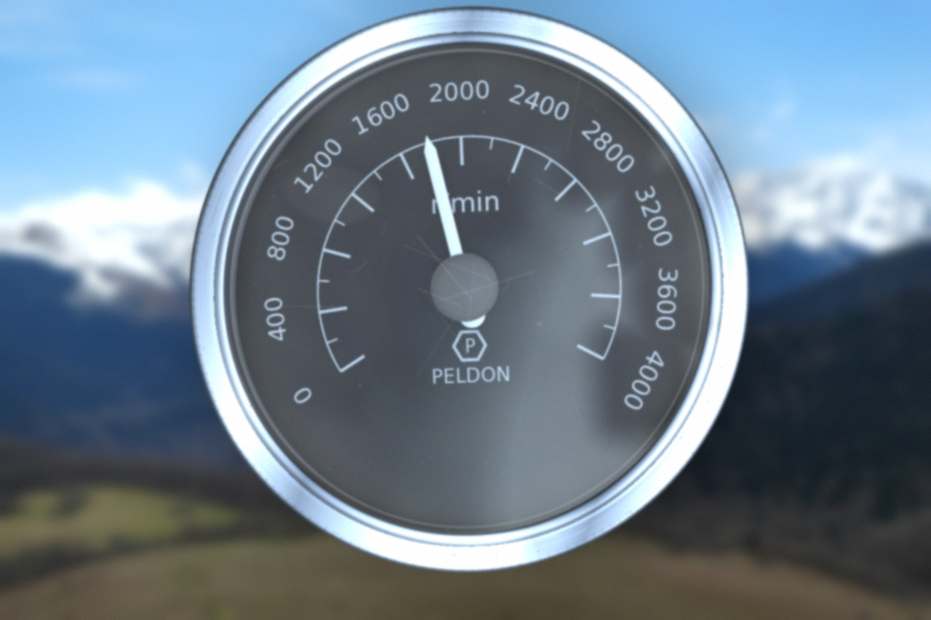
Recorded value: 1800 rpm
